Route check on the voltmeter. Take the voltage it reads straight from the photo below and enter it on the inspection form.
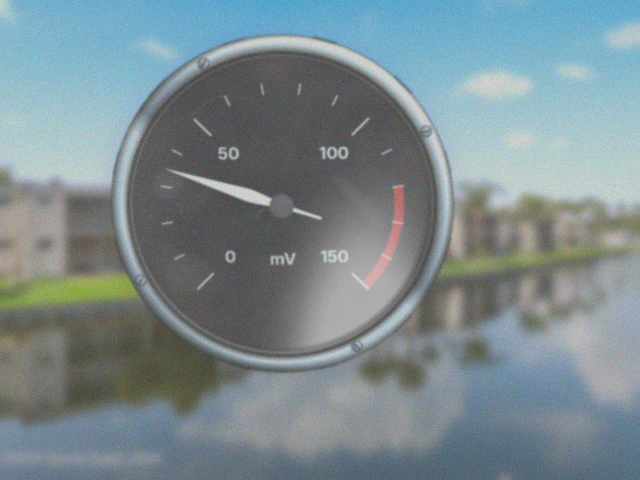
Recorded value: 35 mV
